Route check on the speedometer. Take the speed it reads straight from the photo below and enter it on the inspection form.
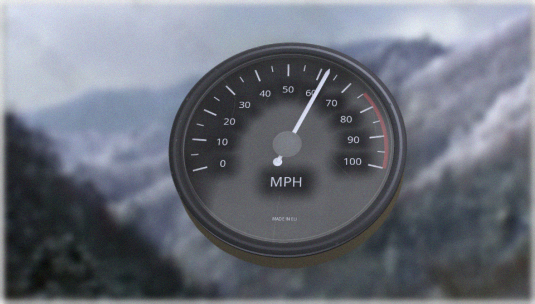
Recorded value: 62.5 mph
